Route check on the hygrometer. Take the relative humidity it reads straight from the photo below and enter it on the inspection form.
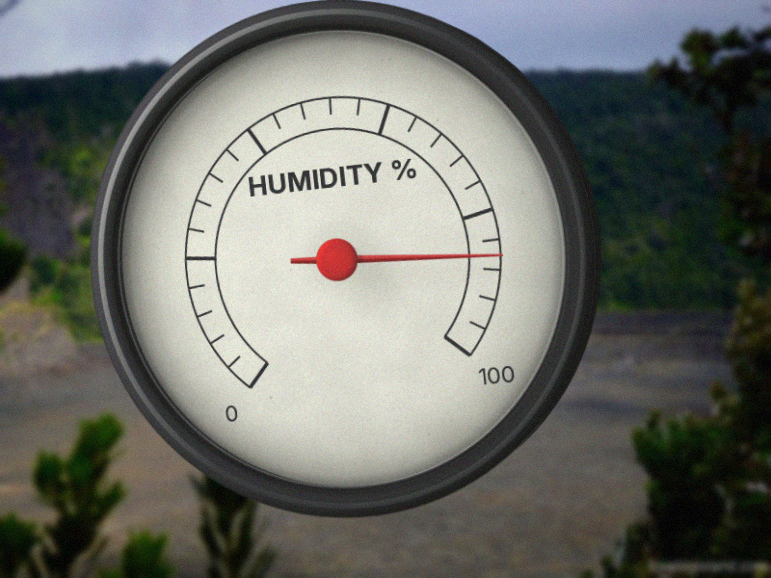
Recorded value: 86 %
